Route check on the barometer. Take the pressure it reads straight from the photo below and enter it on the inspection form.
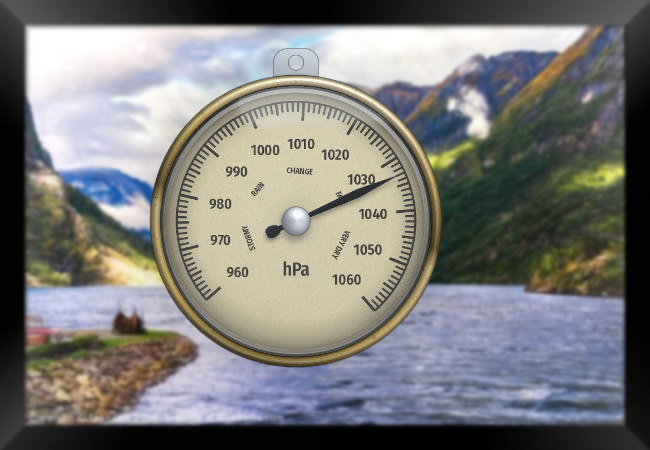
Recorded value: 1033 hPa
